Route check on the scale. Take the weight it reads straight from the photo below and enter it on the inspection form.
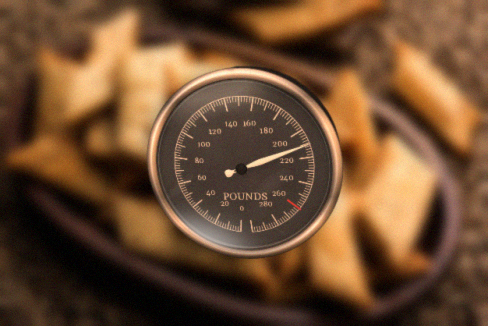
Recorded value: 210 lb
